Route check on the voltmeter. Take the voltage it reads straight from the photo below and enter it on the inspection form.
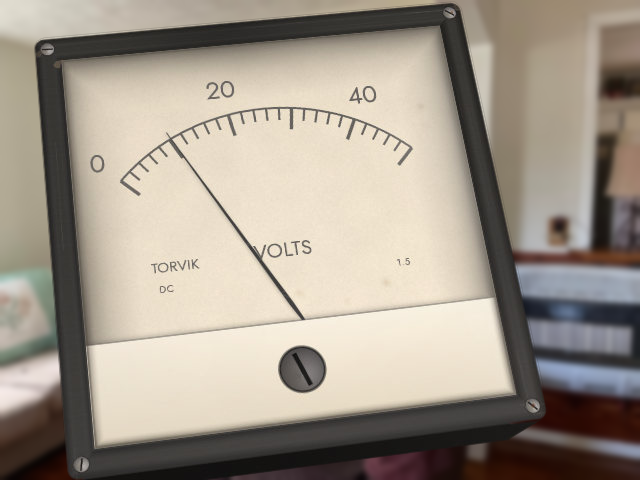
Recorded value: 10 V
